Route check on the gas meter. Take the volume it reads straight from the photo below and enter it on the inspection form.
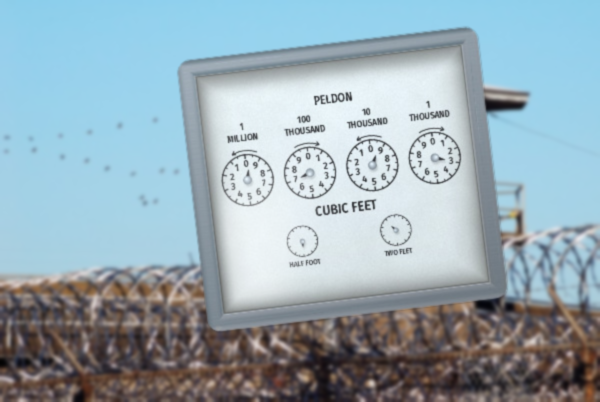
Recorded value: 969300 ft³
